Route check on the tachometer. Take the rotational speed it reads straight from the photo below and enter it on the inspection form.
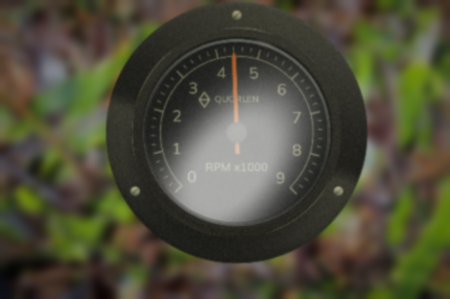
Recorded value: 4400 rpm
